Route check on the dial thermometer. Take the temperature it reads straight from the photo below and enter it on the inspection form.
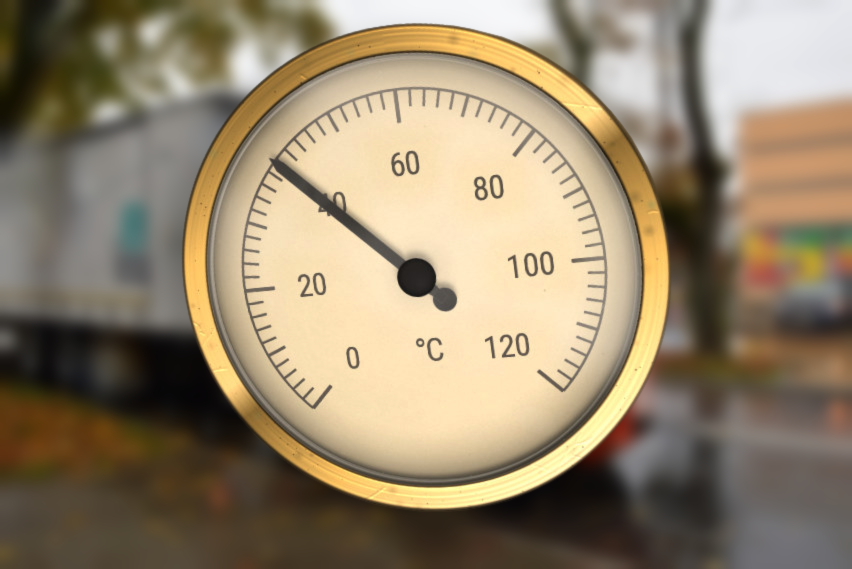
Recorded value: 40 °C
